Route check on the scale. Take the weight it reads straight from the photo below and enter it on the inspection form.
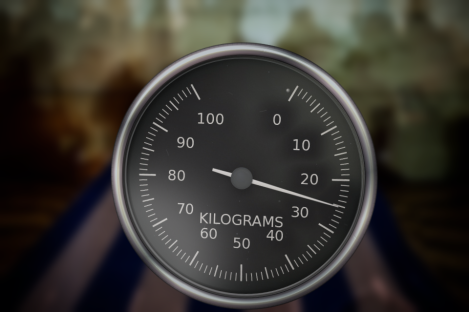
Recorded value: 25 kg
